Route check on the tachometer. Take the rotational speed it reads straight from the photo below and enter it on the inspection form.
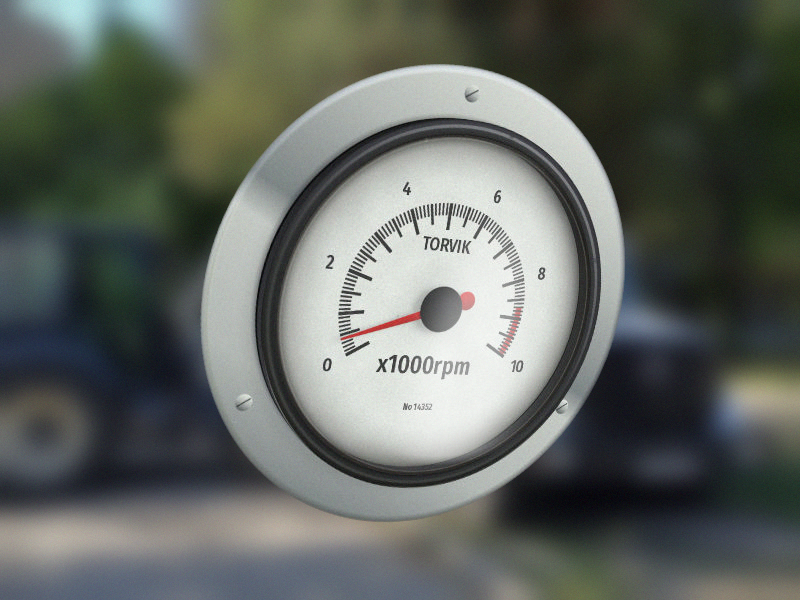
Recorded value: 500 rpm
